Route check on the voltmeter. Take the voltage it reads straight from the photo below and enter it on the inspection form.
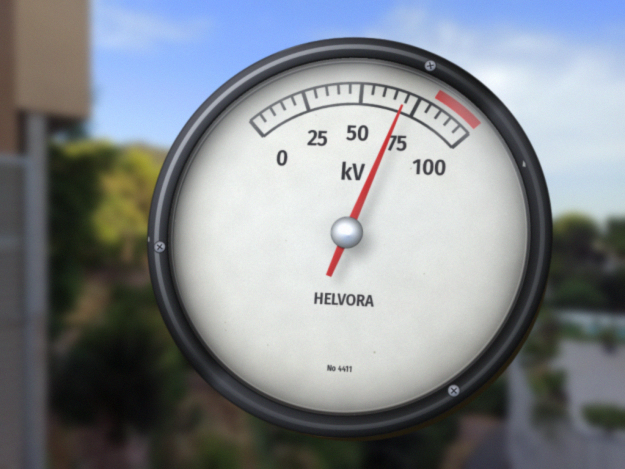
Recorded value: 70 kV
